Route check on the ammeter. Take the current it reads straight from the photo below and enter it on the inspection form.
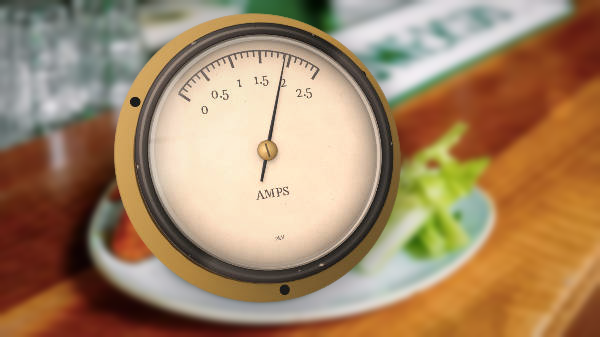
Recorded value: 1.9 A
